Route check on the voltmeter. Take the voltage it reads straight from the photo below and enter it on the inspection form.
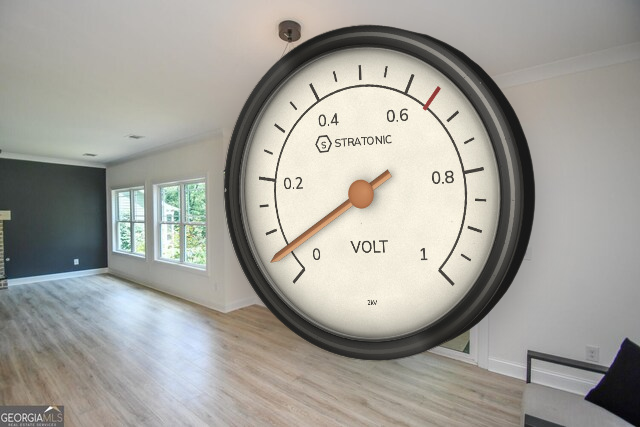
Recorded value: 0.05 V
